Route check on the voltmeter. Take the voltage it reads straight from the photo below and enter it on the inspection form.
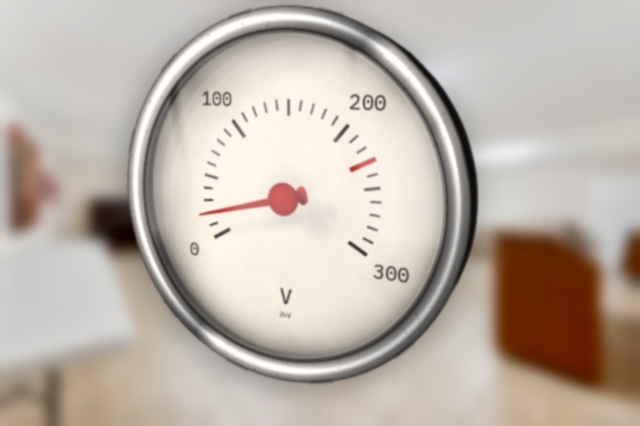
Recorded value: 20 V
